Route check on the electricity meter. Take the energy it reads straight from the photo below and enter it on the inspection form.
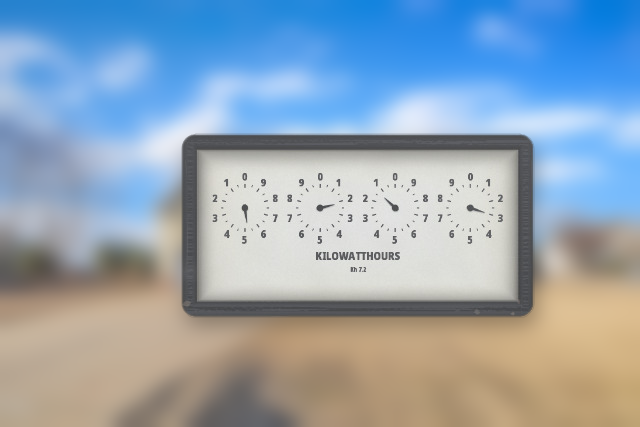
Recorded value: 5213 kWh
